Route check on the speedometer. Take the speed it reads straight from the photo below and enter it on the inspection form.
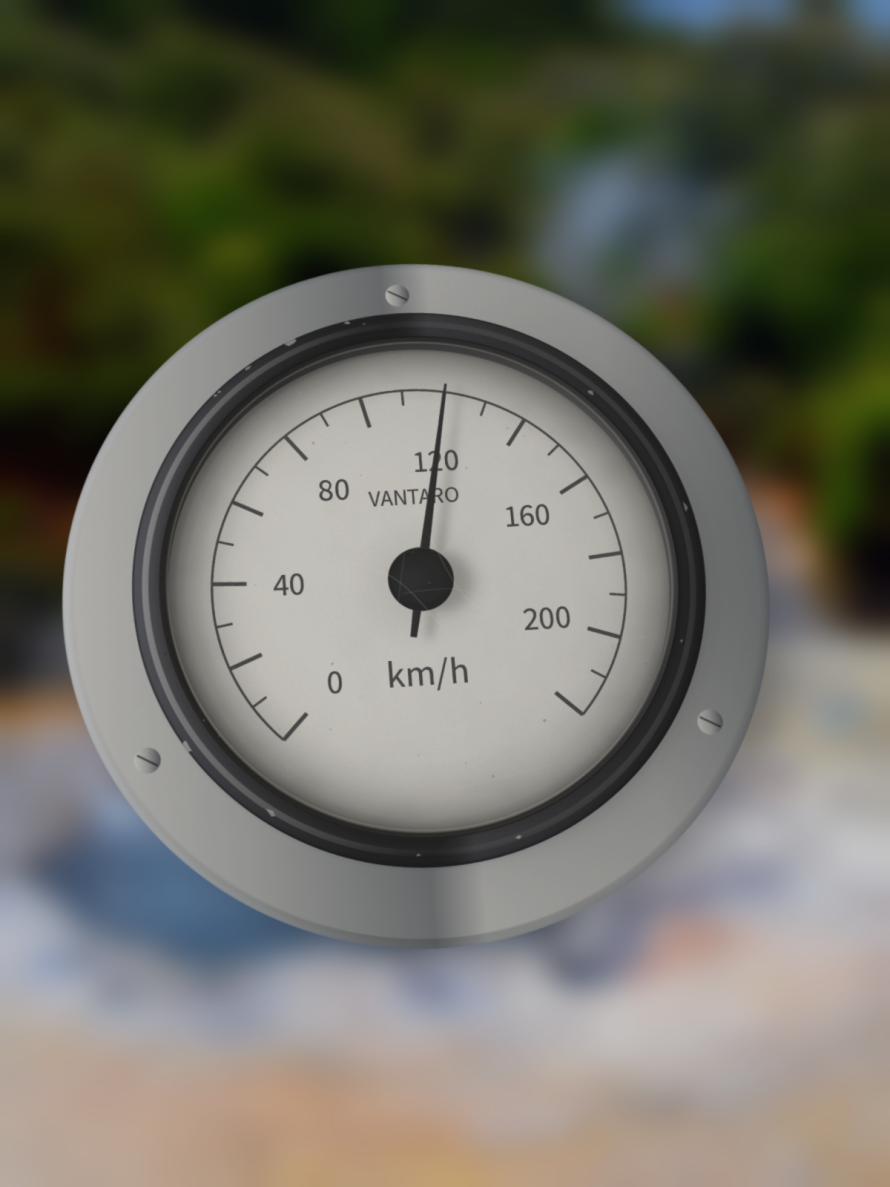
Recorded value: 120 km/h
